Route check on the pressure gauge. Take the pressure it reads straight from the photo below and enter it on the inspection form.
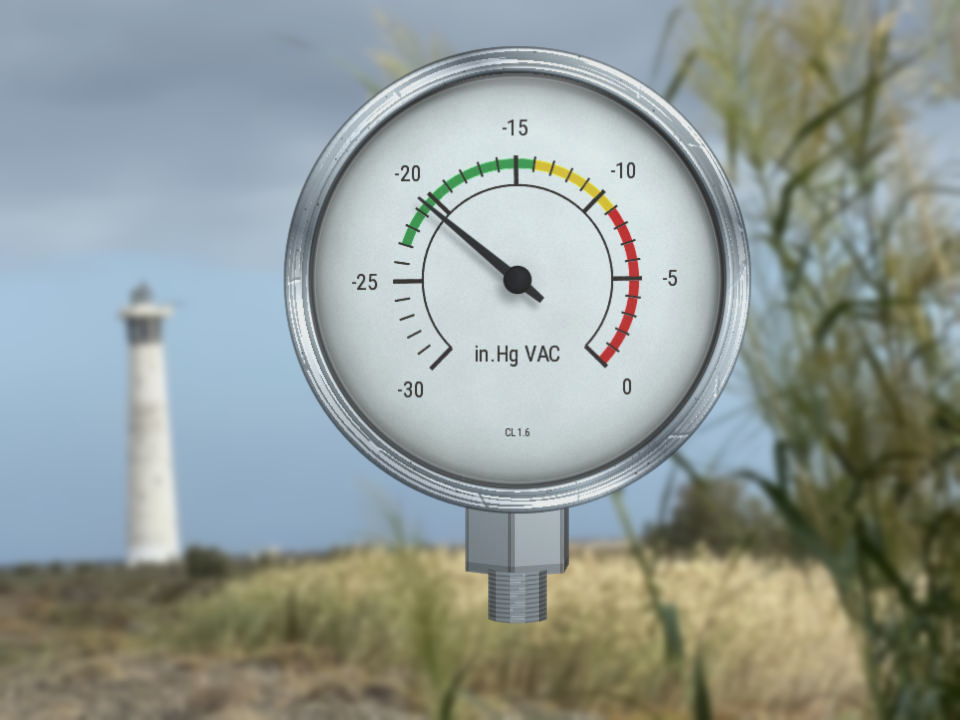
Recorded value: -20.5 inHg
